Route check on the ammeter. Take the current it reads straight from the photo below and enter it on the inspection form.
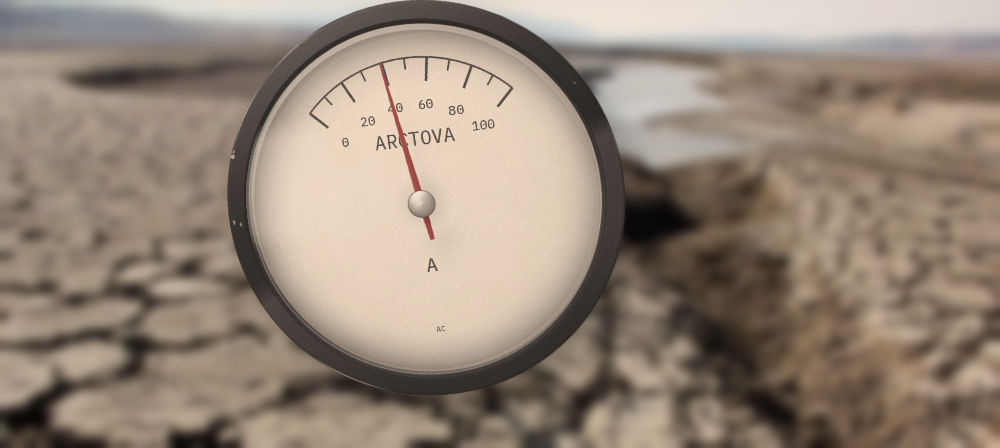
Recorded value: 40 A
